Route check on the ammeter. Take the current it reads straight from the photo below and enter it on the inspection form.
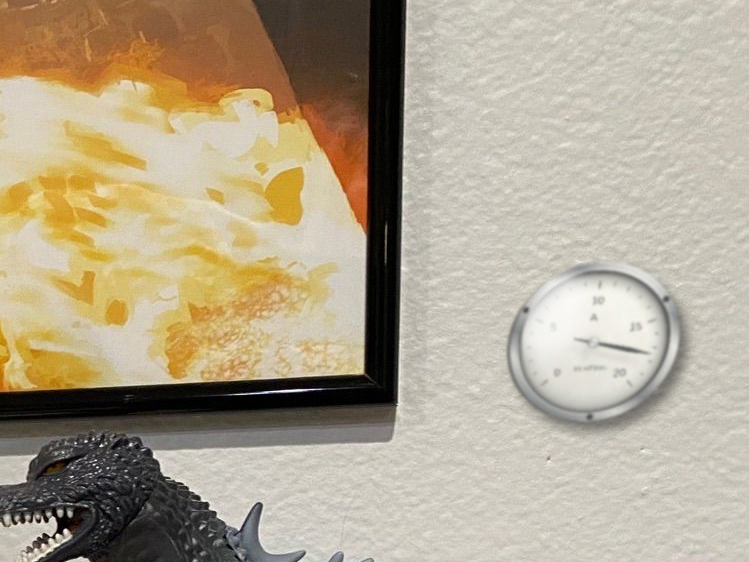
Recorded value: 17.5 A
